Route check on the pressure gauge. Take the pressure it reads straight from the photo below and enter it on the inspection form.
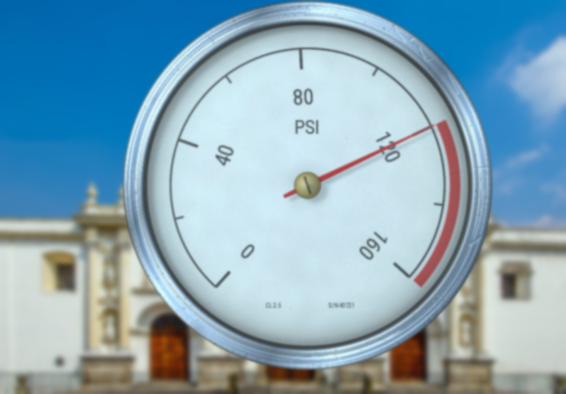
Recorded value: 120 psi
